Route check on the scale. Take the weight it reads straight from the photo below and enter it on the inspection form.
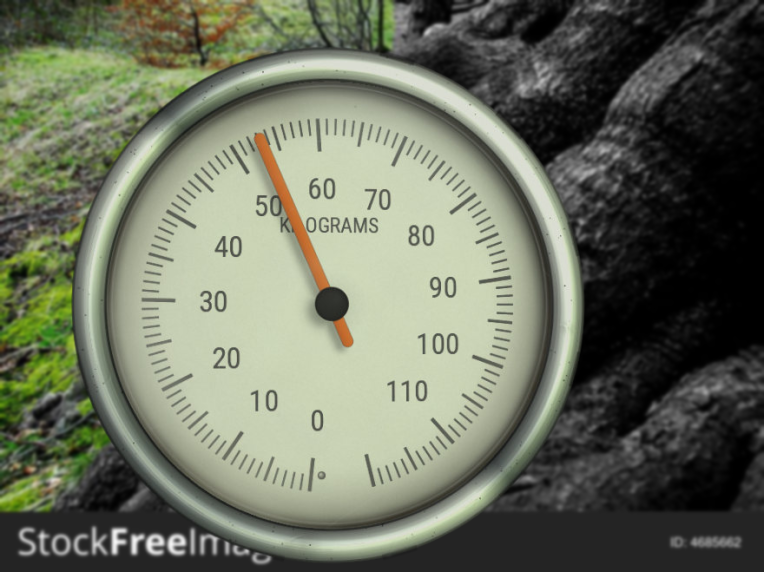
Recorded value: 53 kg
